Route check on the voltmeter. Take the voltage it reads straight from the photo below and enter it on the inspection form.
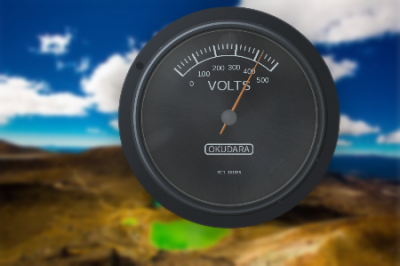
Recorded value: 420 V
